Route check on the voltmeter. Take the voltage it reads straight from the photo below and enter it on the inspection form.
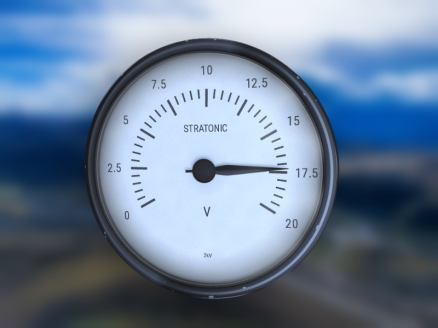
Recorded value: 17.25 V
